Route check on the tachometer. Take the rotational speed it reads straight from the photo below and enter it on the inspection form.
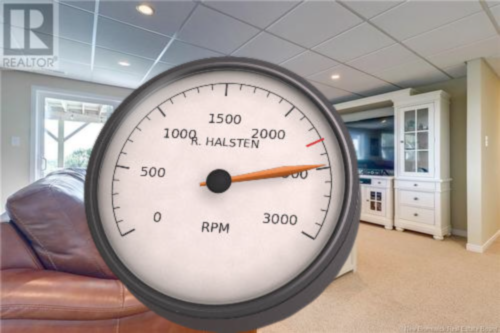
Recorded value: 2500 rpm
